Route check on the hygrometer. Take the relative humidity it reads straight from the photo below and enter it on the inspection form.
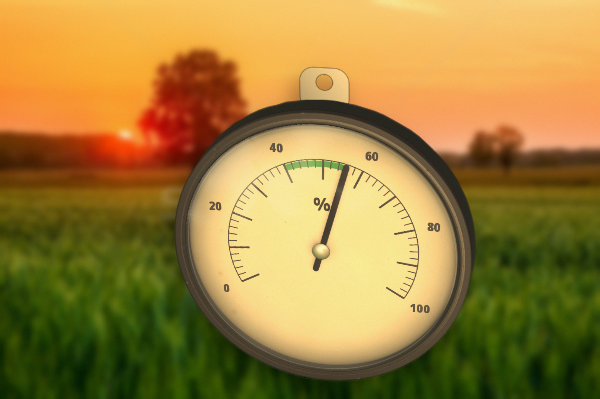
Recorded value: 56 %
